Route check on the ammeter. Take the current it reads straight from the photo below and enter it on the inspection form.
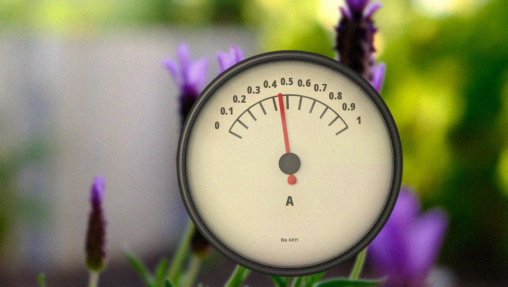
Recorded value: 0.45 A
